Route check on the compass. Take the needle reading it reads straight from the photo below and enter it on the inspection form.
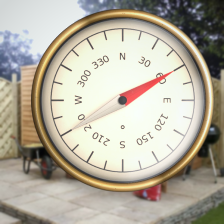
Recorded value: 60 °
